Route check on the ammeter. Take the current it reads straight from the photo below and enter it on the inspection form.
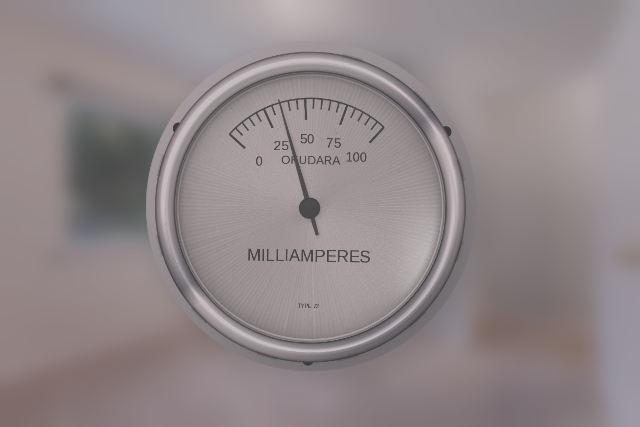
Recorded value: 35 mA
